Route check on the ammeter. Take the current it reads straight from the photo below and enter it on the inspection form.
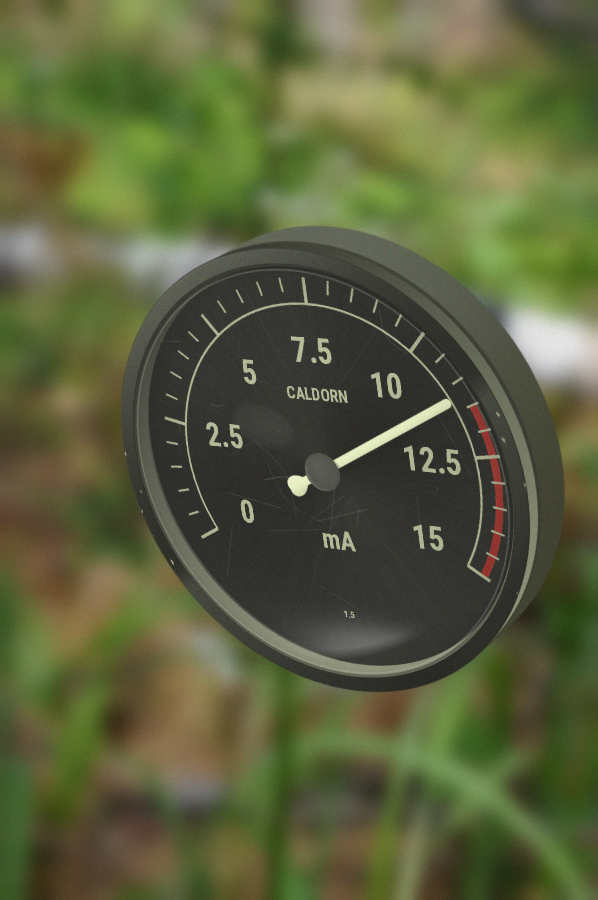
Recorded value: 11.25 mA
